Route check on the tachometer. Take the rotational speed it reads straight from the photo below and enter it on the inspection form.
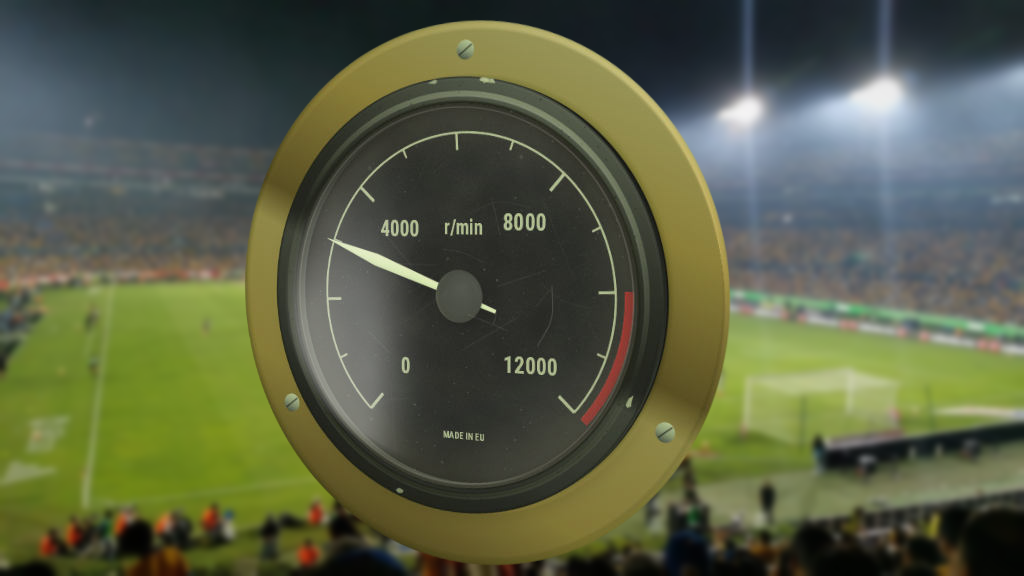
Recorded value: 3000 rpm
